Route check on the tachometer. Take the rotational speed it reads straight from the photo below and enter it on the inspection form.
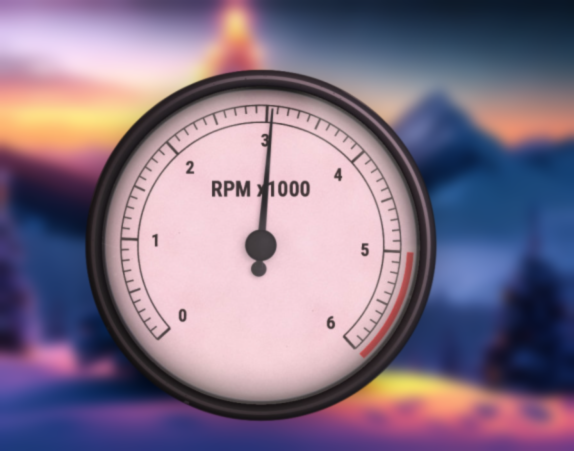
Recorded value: 3050 rpm
